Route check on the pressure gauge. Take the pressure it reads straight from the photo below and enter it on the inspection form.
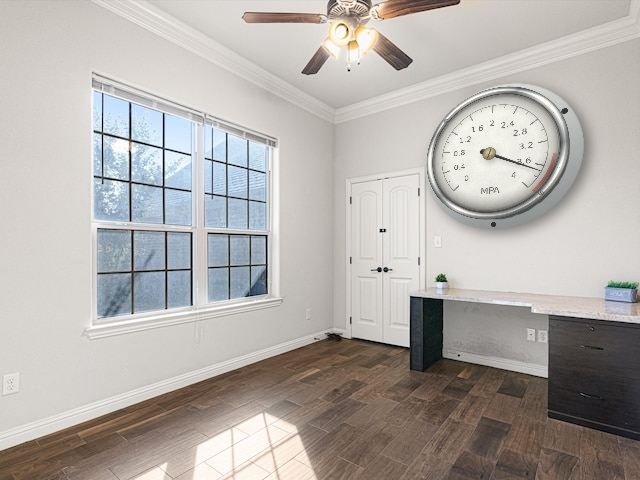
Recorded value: 3.7 MPa
